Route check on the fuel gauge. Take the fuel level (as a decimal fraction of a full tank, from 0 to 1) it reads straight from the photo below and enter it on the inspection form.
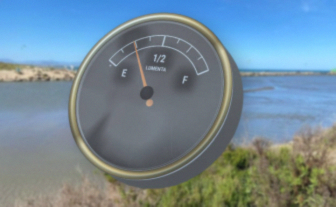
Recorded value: 0.25
